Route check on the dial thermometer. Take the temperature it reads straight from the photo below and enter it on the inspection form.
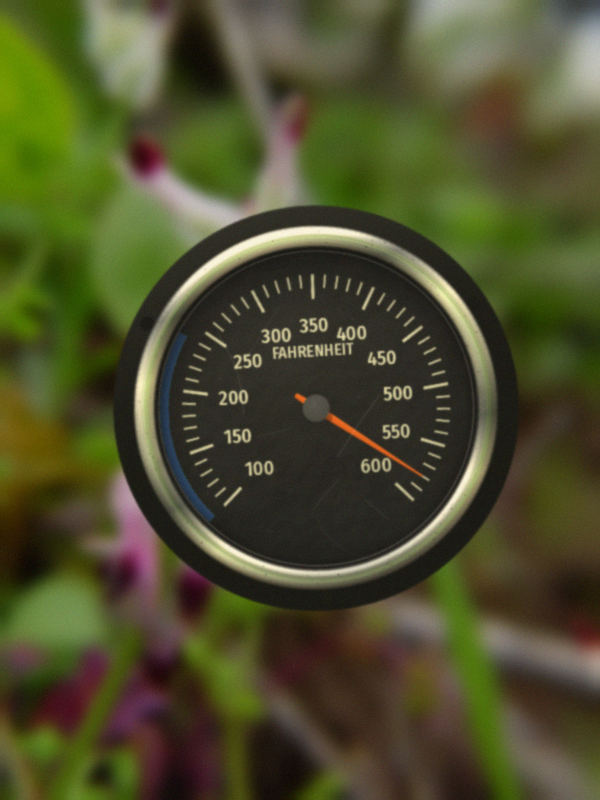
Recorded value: 580 °F
